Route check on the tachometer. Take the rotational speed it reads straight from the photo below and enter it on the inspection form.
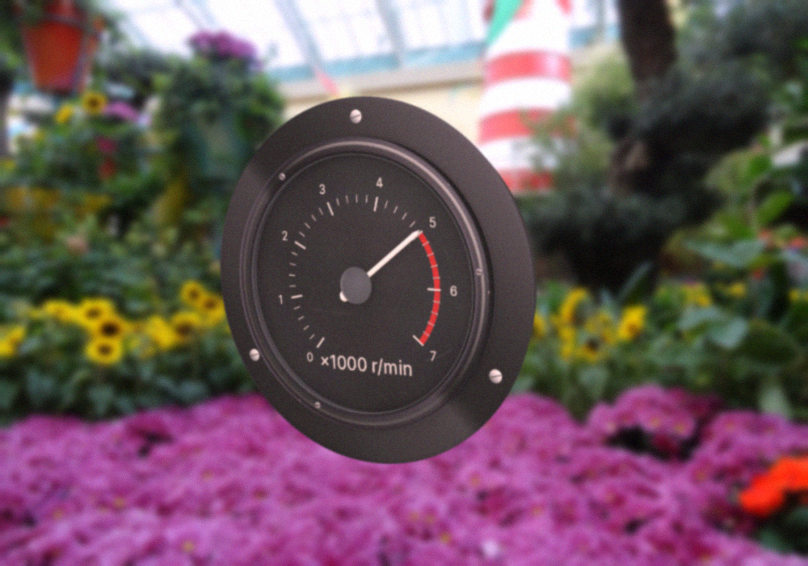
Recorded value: 5000 rpm
